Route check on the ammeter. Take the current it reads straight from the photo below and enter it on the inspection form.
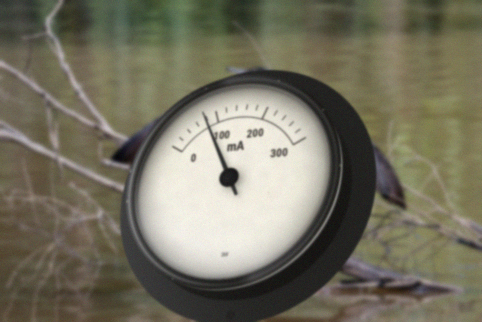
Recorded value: 80 mA
